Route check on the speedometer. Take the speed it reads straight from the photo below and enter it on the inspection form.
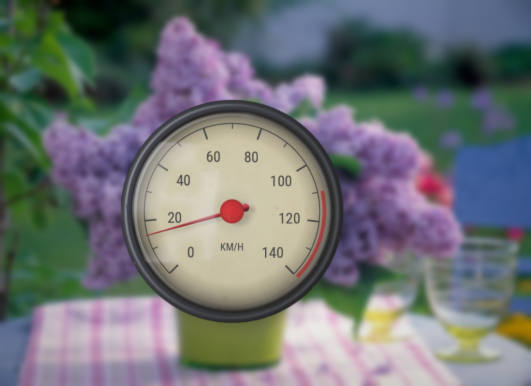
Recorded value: 15 km/h
